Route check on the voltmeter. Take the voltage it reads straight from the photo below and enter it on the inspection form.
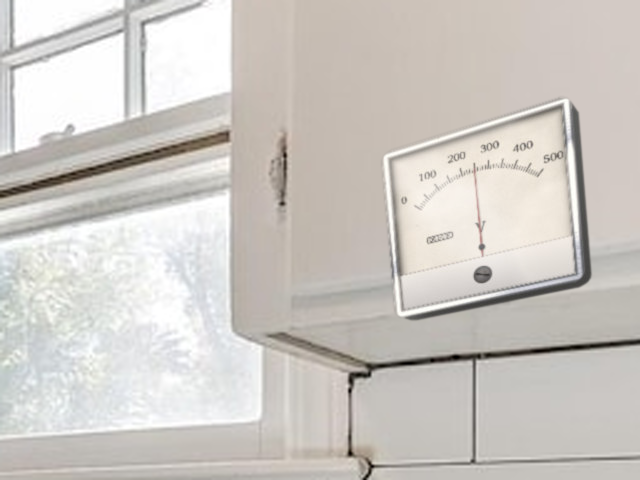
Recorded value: 250 V
